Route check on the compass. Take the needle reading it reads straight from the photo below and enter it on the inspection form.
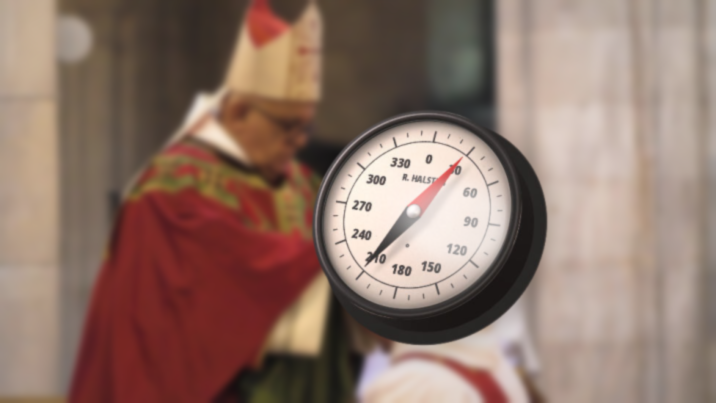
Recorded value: 30 °
